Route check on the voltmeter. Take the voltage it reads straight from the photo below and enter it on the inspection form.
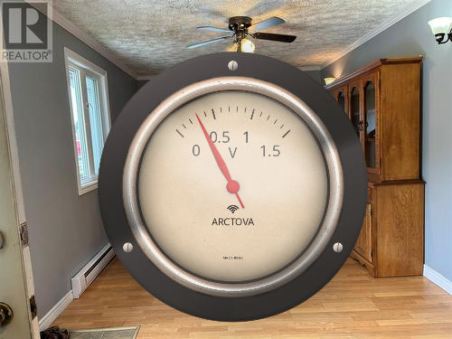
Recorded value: 0.3 V
